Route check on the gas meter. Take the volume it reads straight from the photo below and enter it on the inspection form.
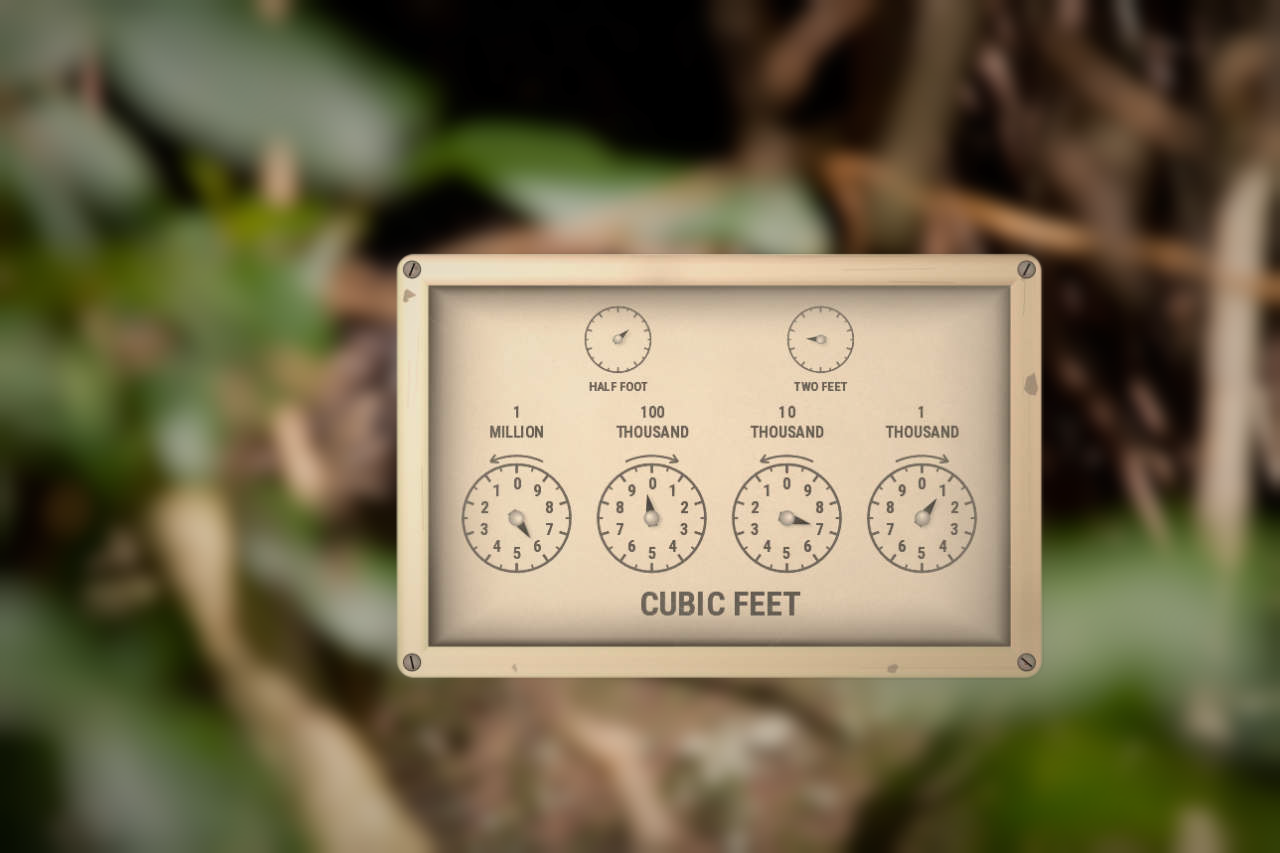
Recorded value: 597100 ft³
